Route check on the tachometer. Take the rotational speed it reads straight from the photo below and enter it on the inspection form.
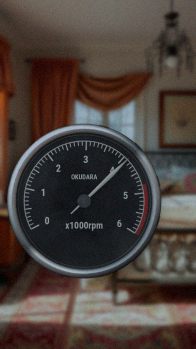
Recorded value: 4100 rpm
